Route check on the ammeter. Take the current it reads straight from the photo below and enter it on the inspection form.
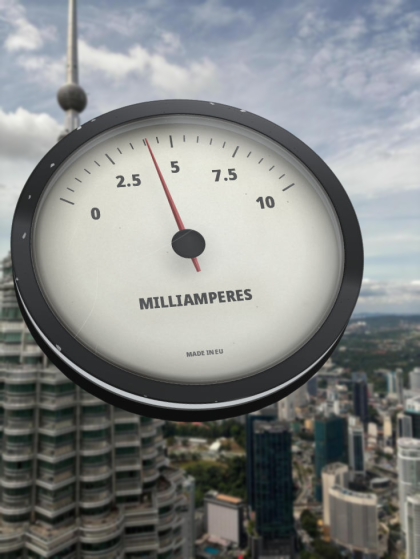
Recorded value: 4 mA
